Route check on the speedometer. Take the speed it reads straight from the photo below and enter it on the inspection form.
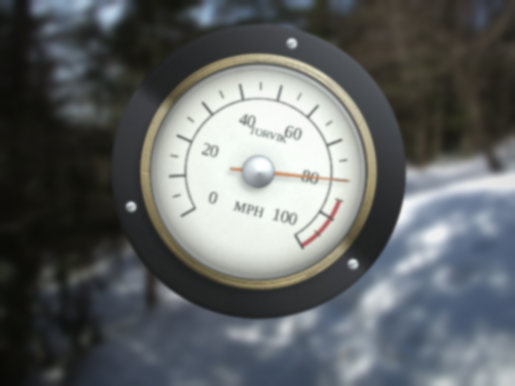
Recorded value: 80 mph
